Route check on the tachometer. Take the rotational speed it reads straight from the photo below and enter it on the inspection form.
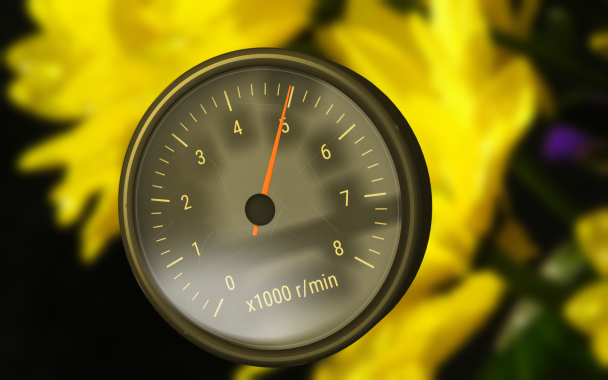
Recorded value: 5000 rpm
